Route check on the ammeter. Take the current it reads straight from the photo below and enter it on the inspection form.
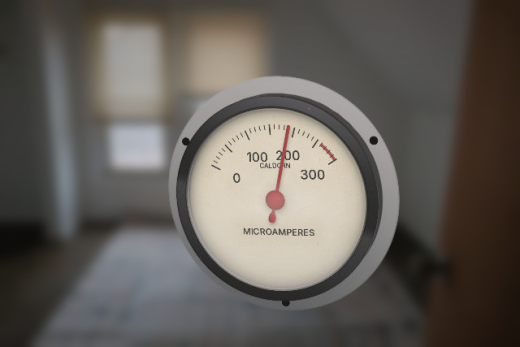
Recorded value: 190 µA
